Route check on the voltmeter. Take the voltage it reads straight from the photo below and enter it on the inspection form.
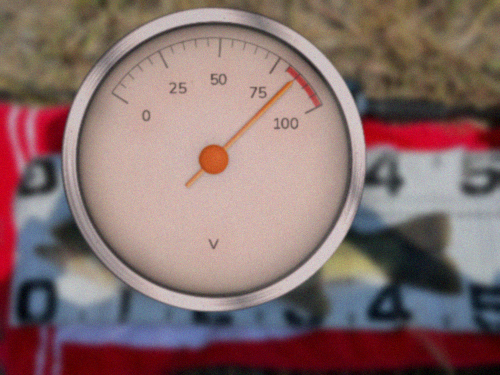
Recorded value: 85 V
